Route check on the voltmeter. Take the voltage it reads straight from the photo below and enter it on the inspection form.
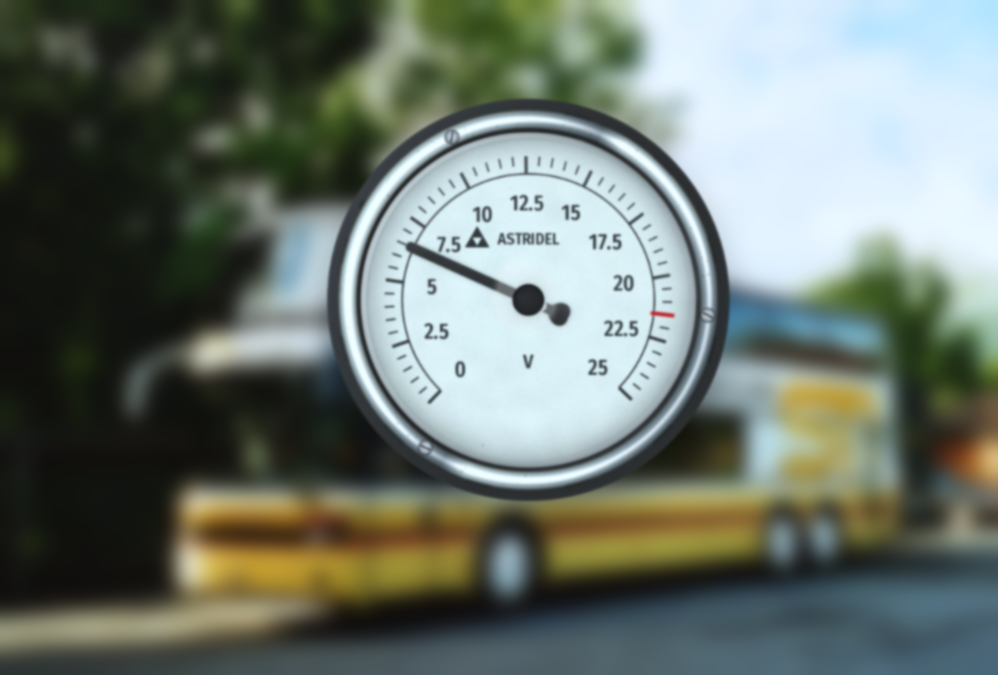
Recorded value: 6.5 V
